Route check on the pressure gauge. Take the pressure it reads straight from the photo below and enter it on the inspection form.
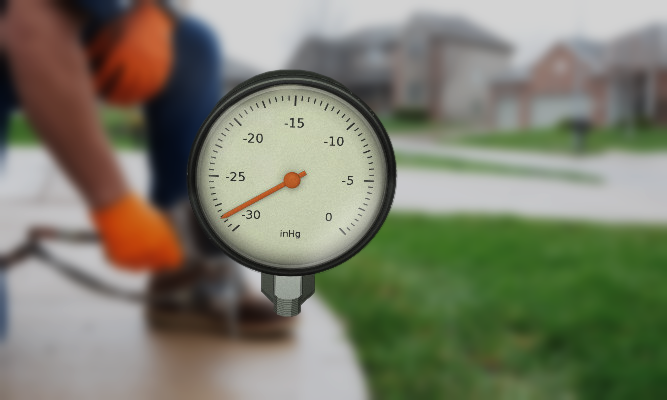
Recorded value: -28.5 inHg
